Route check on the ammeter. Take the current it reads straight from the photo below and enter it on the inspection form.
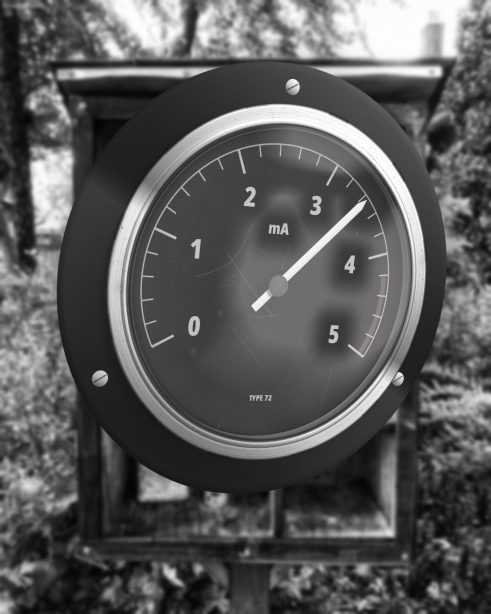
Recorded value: 3.4 mA
